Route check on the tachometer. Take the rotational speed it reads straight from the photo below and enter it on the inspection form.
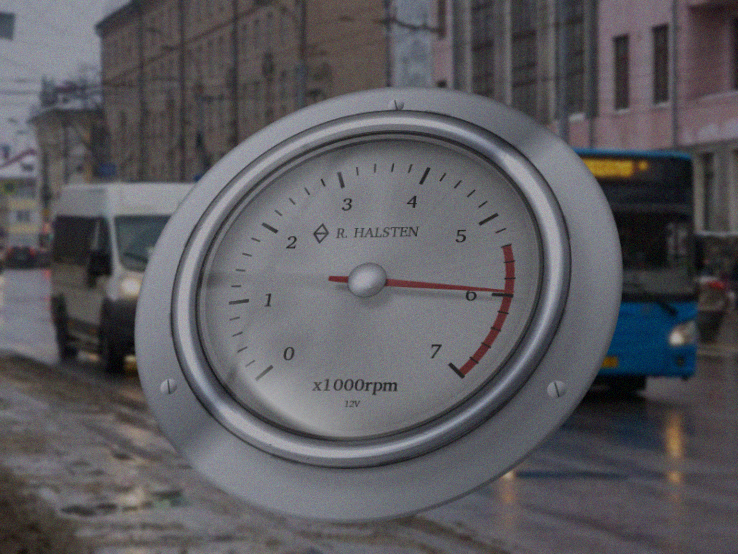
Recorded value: 6000 rpm
